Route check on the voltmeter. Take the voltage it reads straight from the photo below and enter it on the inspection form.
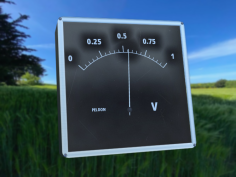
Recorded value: 0.55 V
